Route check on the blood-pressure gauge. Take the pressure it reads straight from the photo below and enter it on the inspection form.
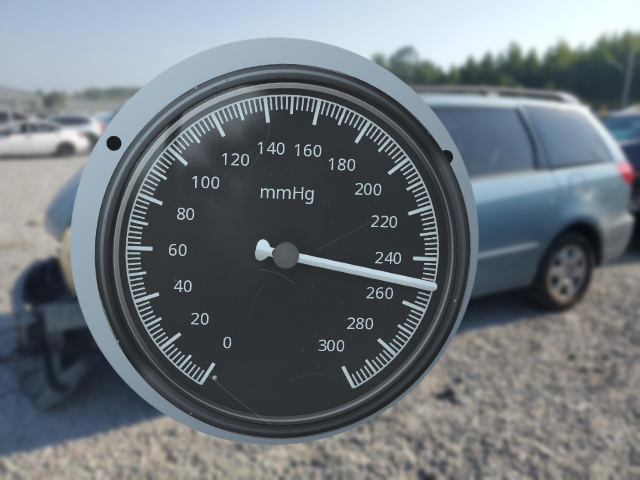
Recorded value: 250 mmHg
